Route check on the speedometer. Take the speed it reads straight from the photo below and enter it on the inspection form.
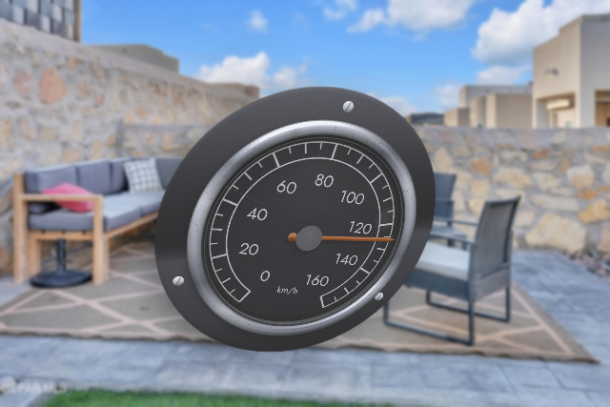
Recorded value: 125 km/h
